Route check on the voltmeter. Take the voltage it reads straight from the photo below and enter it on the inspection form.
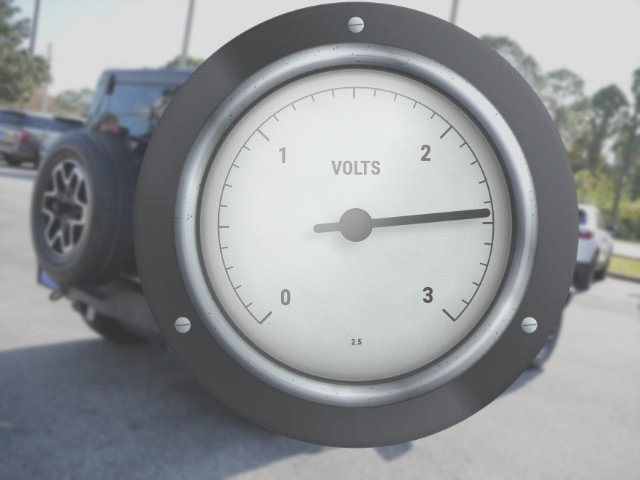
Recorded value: 2.45 V
